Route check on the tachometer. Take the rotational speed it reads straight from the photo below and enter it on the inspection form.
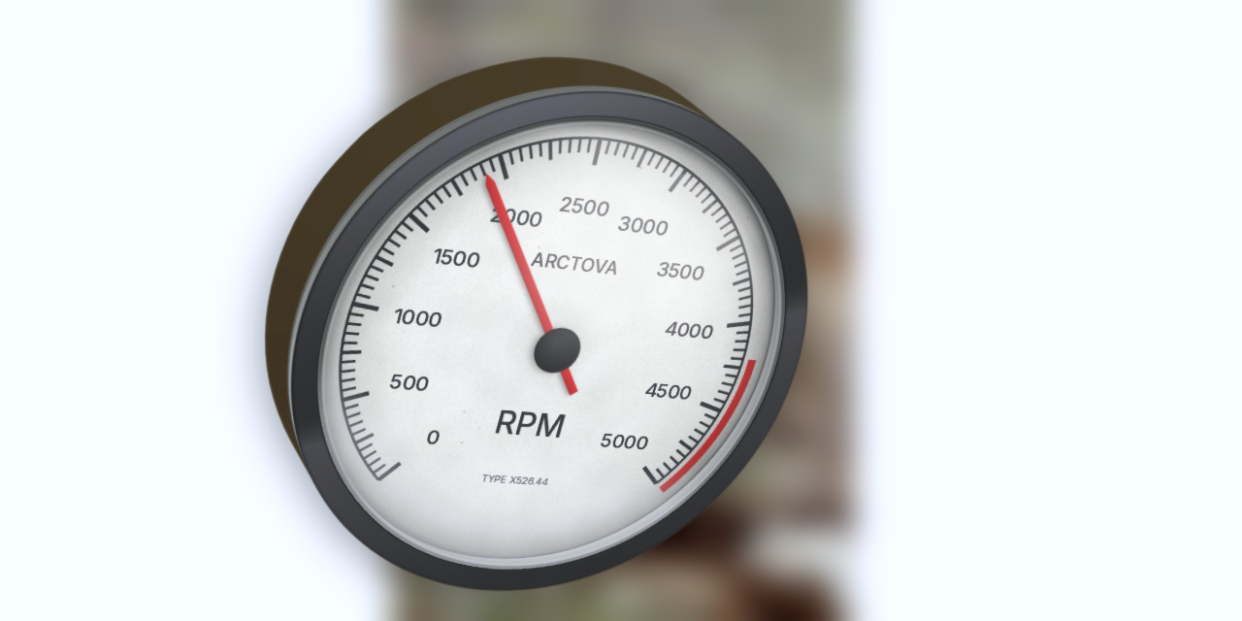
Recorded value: 1900 rpm
